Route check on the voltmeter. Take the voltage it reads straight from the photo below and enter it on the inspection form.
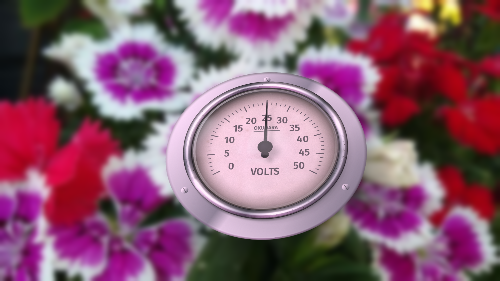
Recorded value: 25 V
